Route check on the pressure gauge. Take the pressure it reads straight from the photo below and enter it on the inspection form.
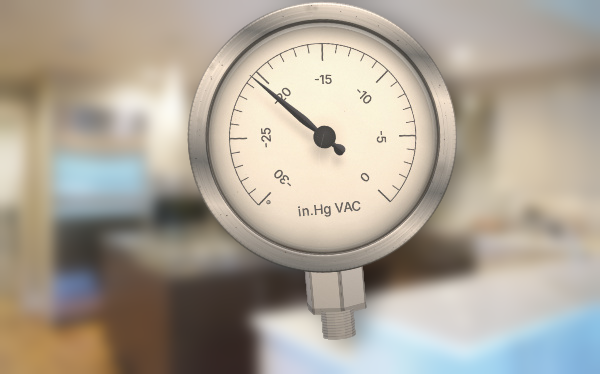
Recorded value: -20.5 inHg
